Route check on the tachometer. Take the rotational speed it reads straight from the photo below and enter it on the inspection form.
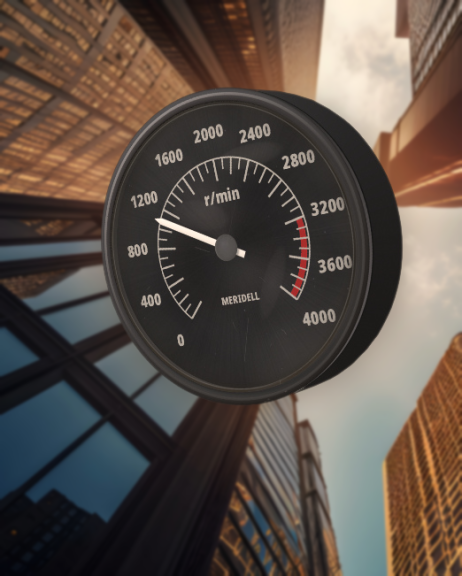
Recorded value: 1100 rpm
